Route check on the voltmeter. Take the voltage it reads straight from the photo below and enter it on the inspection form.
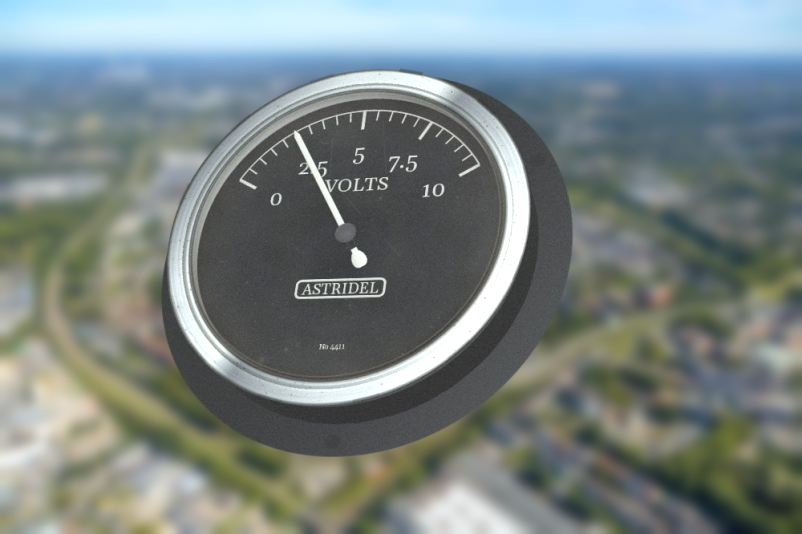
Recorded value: 2.5 V
